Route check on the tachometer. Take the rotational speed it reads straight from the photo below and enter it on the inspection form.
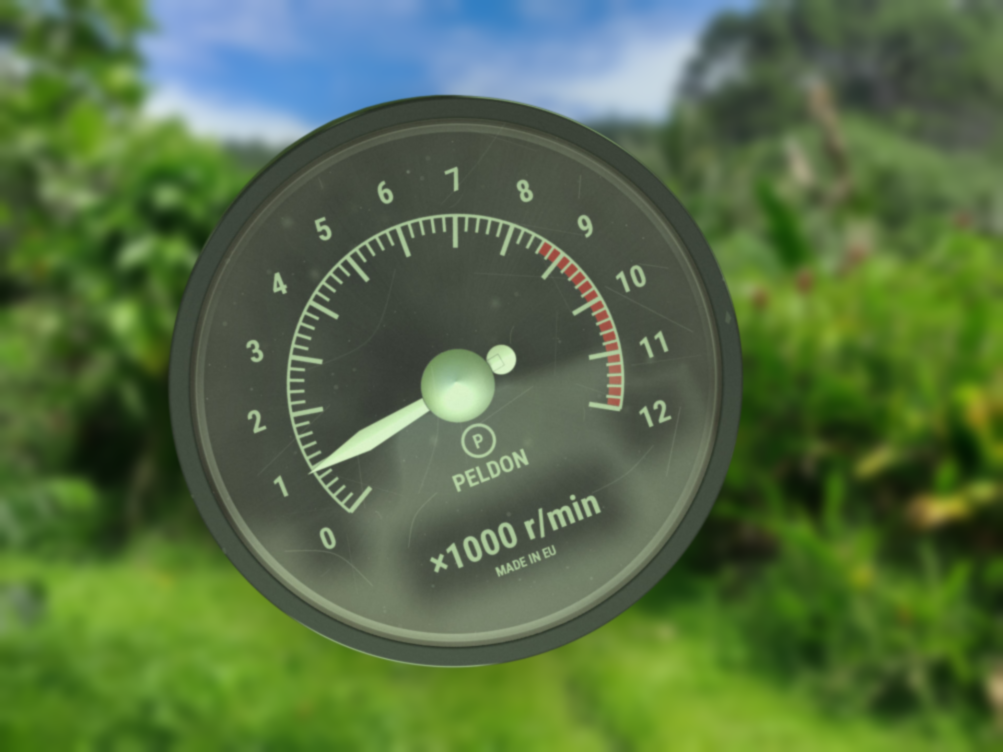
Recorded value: 1000 rpm
